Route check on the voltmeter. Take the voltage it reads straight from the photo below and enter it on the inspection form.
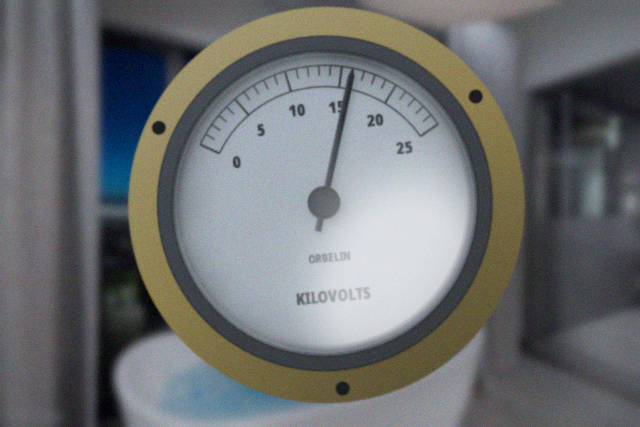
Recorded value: 16 kV
